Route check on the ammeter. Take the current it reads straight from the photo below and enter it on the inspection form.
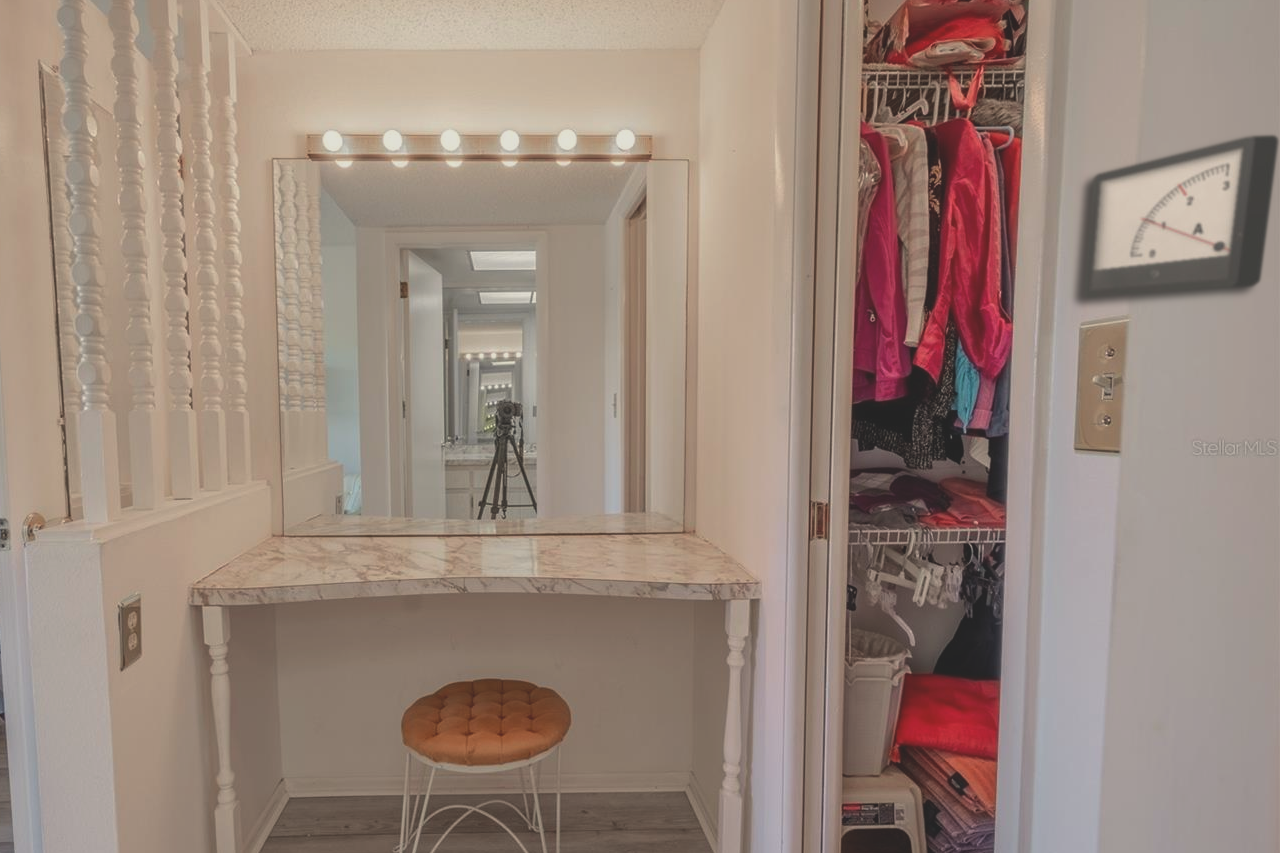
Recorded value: 1 A
